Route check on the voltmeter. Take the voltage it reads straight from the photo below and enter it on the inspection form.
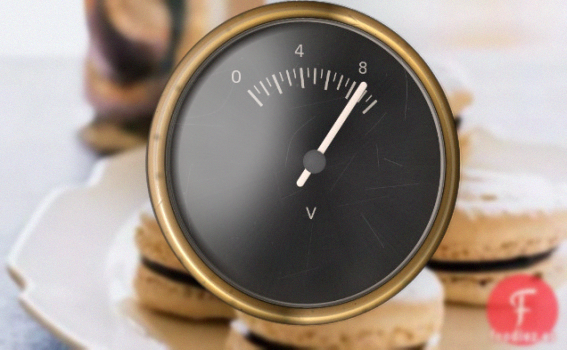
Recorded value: 8.5 V
